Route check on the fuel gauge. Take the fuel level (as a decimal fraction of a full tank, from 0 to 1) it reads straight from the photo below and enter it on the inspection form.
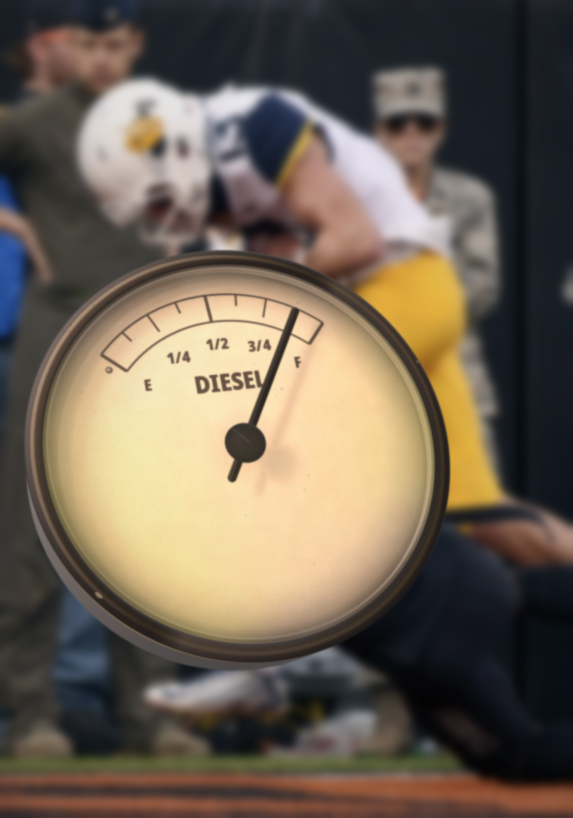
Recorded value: 0.875
